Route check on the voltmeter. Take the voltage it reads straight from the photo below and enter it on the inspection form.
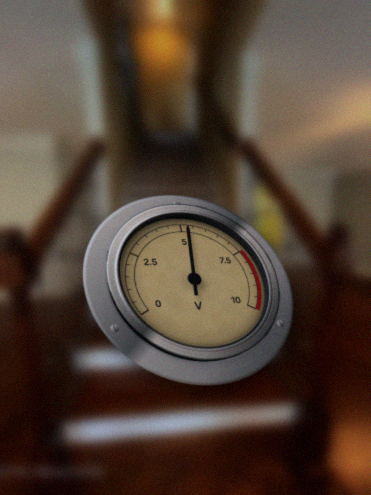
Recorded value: 5.25 V
